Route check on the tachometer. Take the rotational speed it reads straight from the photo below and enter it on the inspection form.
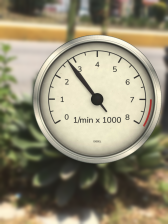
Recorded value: 2750 rpm
